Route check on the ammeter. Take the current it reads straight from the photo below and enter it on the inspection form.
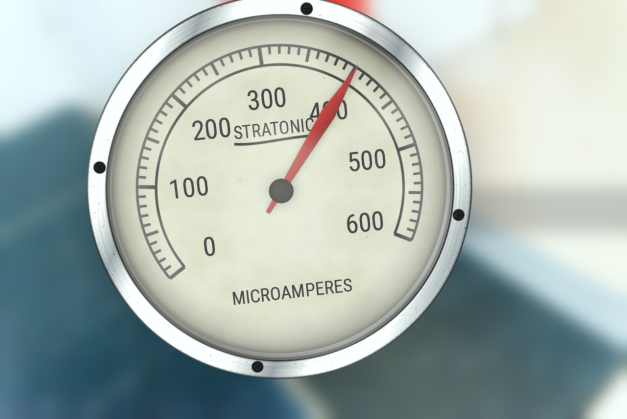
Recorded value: 400 µA
